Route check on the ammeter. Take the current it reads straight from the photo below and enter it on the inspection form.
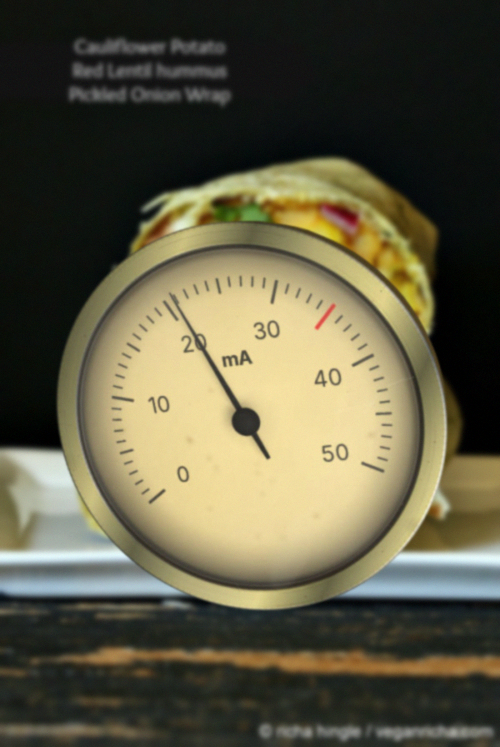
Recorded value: 21 mA
